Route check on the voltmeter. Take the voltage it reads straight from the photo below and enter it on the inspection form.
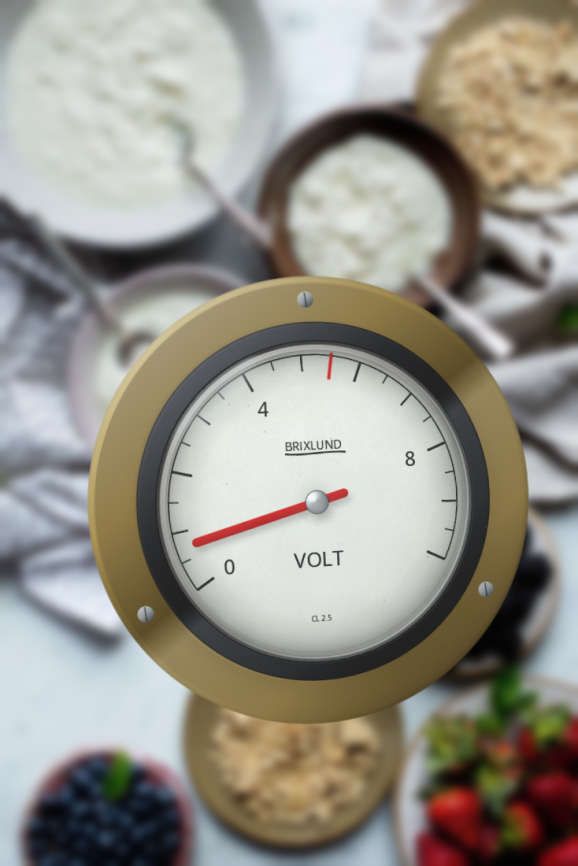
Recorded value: 0.75 V
